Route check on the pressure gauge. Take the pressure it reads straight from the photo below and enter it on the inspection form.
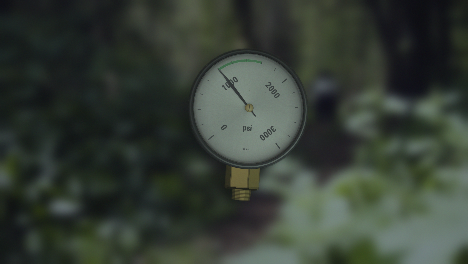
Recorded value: 1000 psi
